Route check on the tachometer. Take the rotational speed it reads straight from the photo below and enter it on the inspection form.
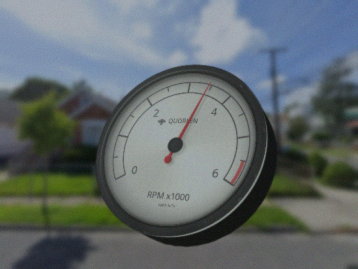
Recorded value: 3500 rpm
